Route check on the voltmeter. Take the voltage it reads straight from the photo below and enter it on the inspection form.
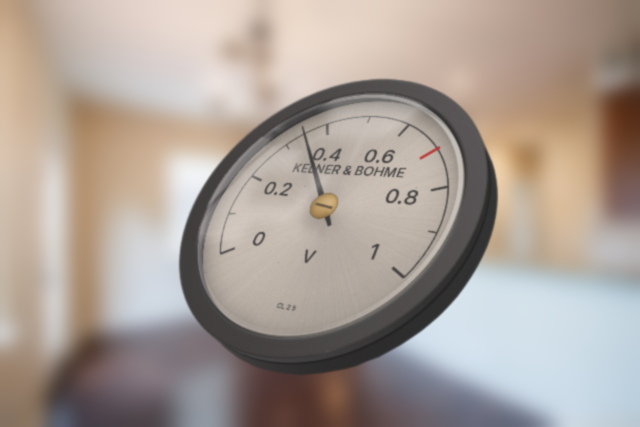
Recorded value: 0.35 V
